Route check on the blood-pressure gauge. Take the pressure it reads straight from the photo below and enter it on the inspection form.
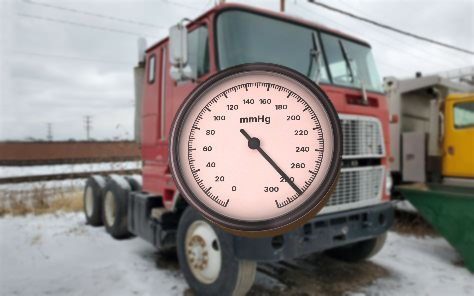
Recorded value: 280 mmHg
